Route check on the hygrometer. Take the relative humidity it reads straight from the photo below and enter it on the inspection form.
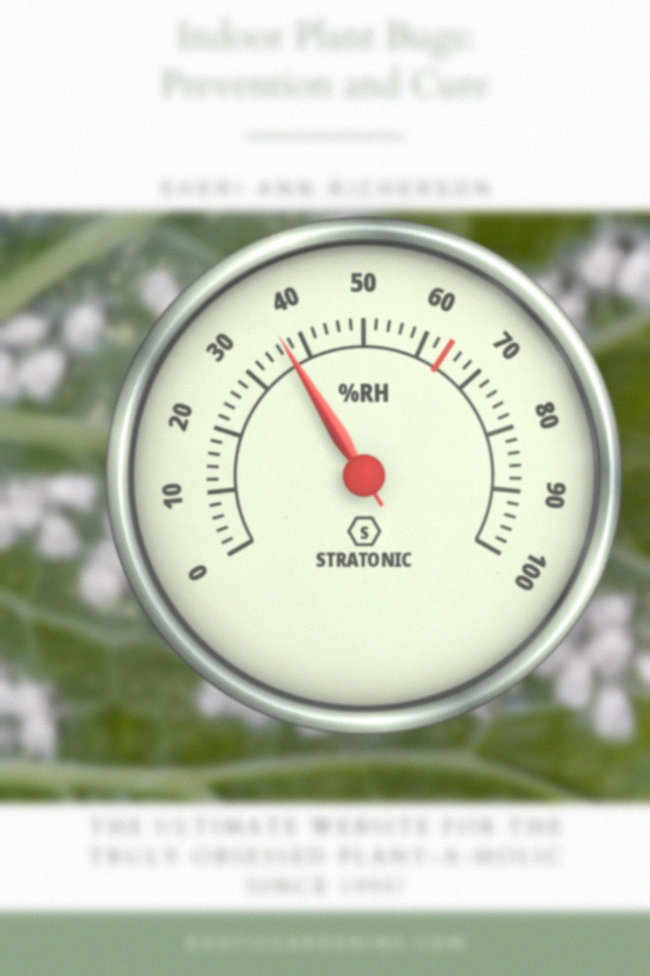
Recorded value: 37 %
